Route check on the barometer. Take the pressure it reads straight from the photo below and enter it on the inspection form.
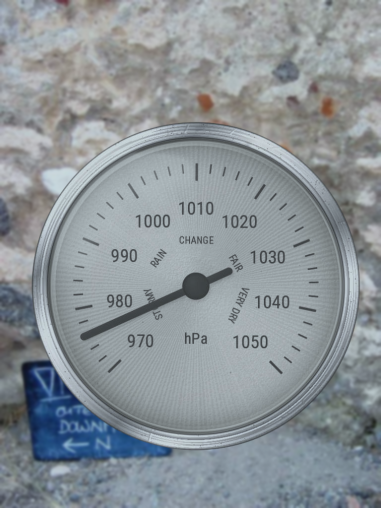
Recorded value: 976 hPa
